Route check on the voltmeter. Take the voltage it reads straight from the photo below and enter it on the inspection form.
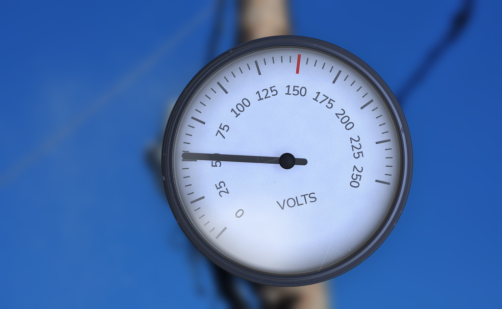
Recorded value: 52.5 V
